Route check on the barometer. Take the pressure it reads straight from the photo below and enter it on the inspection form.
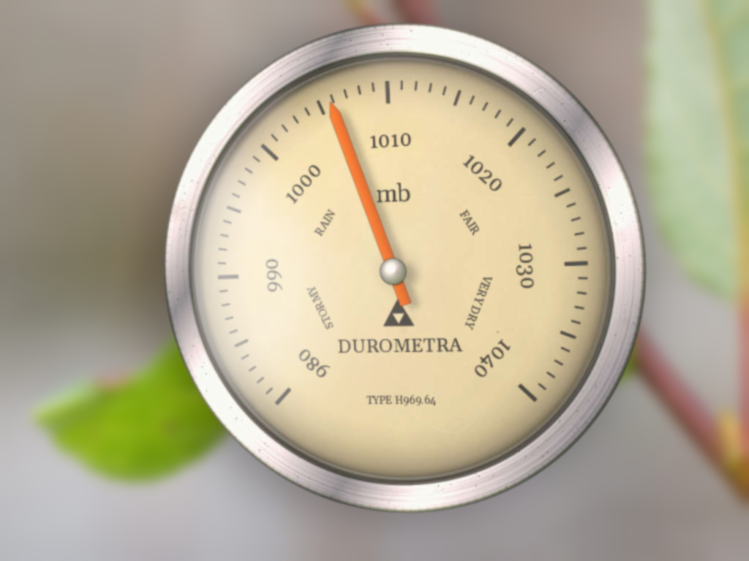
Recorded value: 1006 mbar
